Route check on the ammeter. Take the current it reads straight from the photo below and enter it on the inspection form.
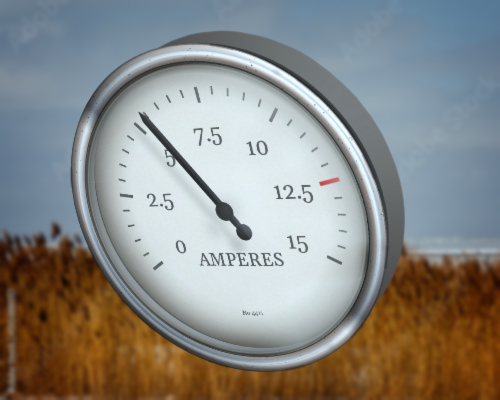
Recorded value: 5.5 A
